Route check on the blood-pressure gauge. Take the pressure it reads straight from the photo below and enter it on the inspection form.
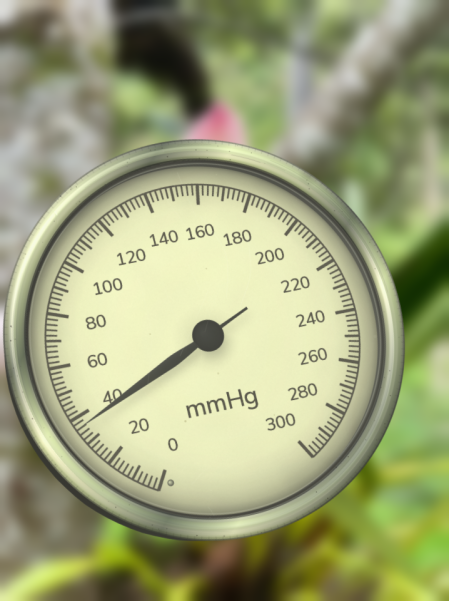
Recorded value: 36 mmHg
